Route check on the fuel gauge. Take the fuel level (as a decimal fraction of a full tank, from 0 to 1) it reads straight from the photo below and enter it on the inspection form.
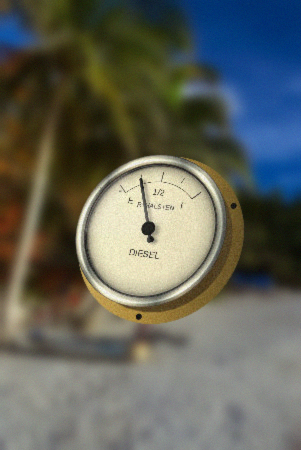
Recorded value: 0.25
